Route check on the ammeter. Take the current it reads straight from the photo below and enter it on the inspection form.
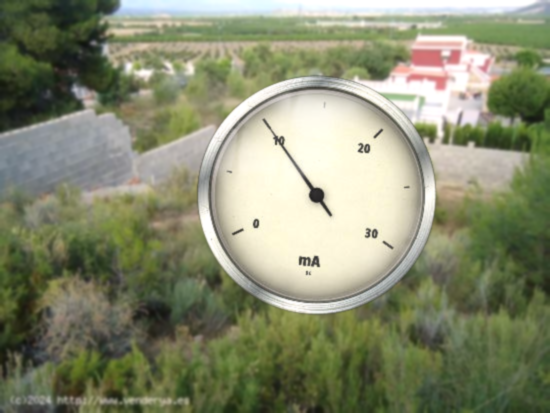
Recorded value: 10 mA
